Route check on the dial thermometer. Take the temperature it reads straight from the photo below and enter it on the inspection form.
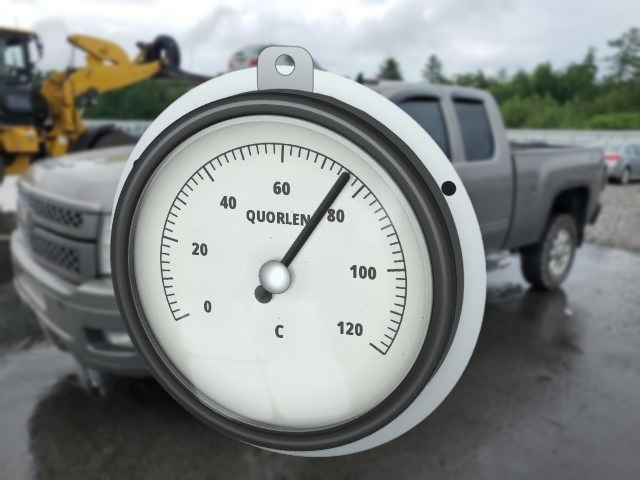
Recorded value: 76 °C
